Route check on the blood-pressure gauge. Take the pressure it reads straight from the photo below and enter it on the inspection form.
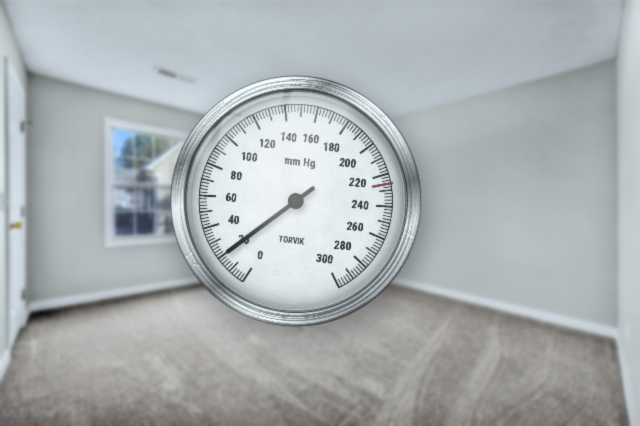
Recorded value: 20 mmHg
